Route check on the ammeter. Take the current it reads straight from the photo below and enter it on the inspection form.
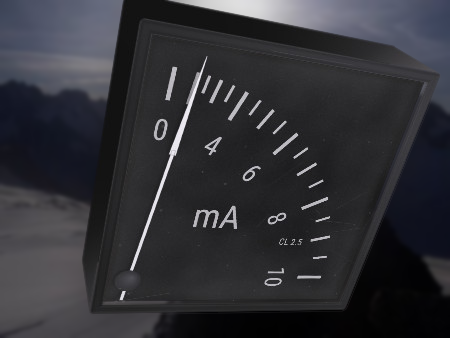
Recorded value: 2 mA
